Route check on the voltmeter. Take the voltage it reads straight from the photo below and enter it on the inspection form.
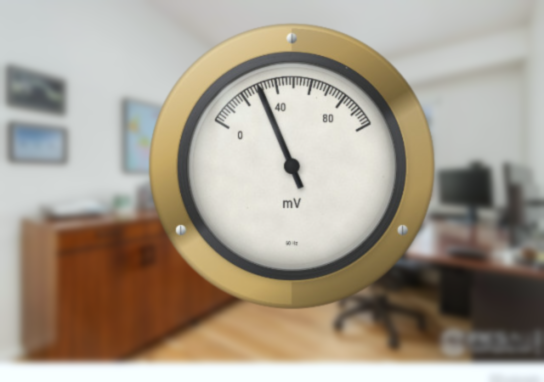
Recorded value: 30 mV
